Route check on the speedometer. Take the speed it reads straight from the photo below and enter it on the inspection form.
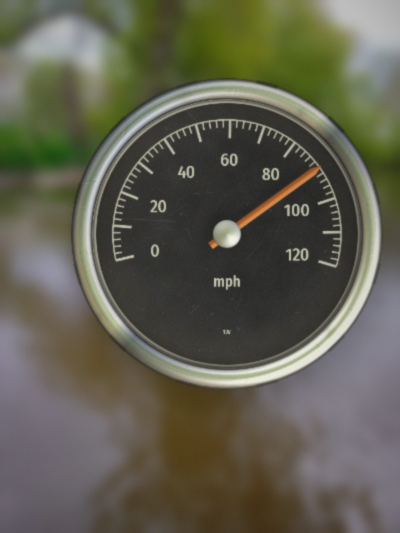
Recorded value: 90 mph
